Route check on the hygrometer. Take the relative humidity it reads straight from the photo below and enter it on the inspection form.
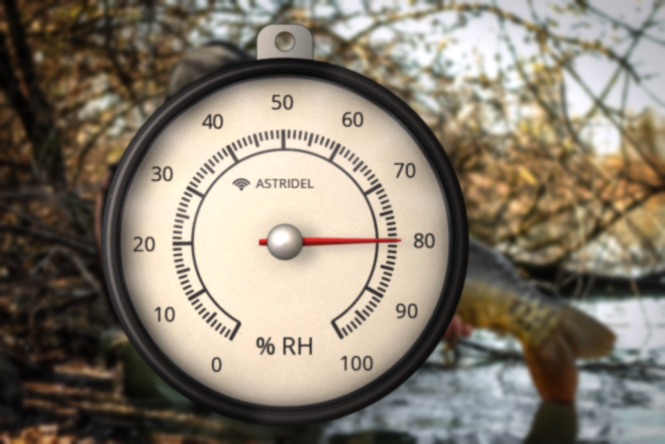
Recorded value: 80 %
